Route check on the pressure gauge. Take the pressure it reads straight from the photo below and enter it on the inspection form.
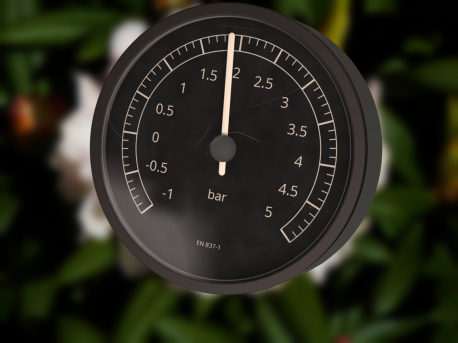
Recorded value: 1.9 bar
